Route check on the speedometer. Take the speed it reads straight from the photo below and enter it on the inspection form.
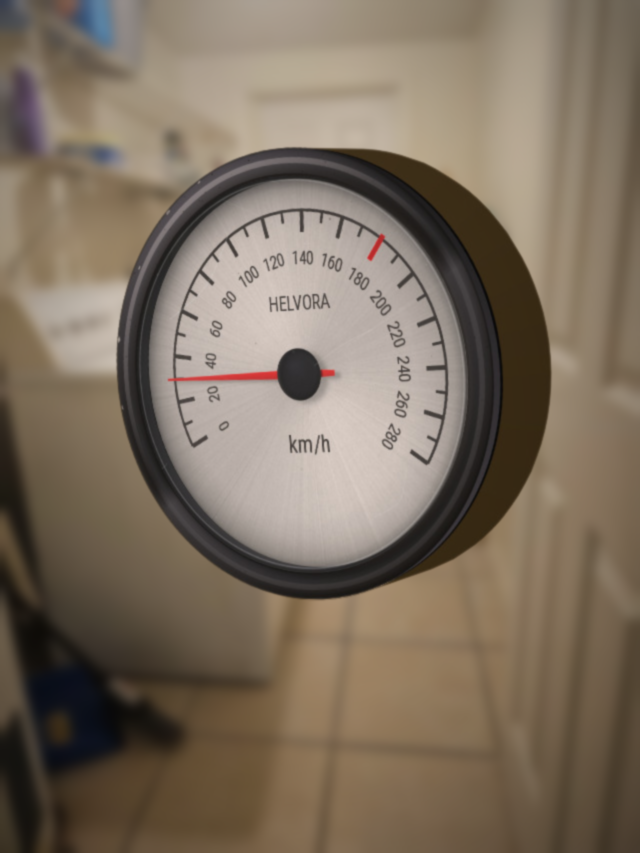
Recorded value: 30 km/h
